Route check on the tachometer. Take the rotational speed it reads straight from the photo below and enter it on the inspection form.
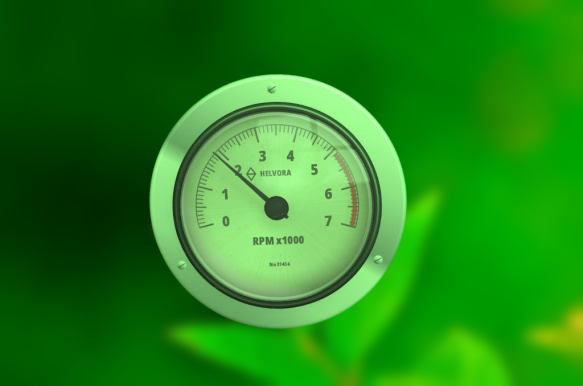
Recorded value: 1900 rpm
